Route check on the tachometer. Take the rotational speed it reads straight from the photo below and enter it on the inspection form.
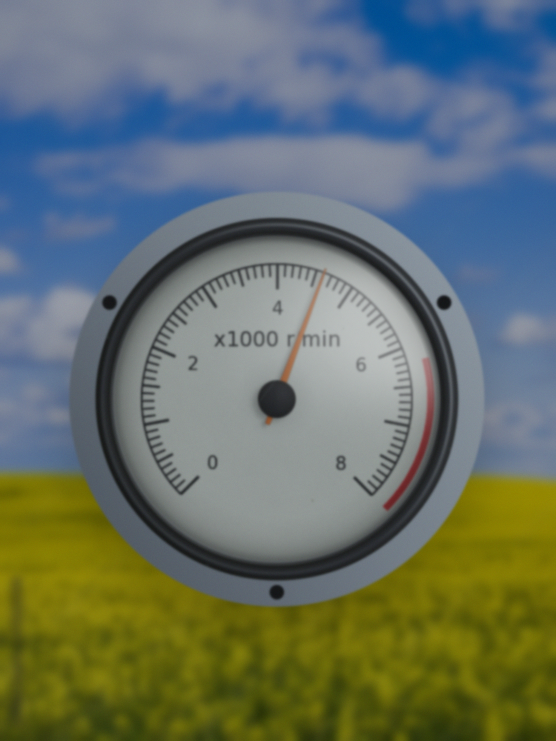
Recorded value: 4600 rpm
